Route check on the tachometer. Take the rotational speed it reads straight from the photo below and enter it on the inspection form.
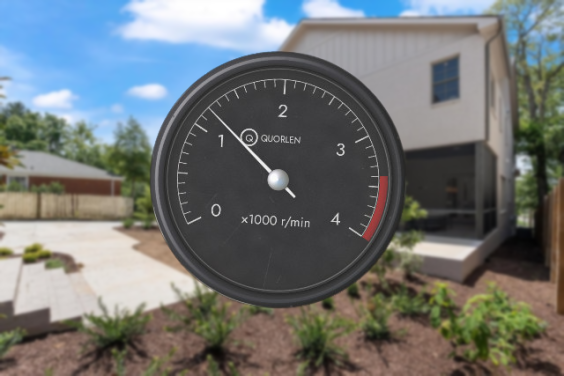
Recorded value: 1200 rpm
